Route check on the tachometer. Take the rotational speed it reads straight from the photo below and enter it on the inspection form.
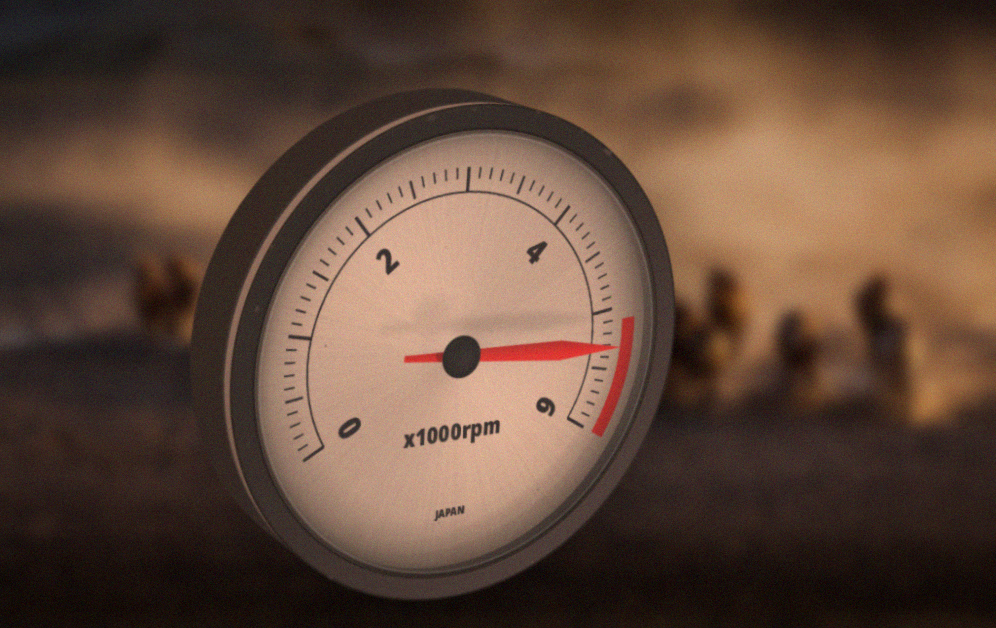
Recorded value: 5300 rpm
